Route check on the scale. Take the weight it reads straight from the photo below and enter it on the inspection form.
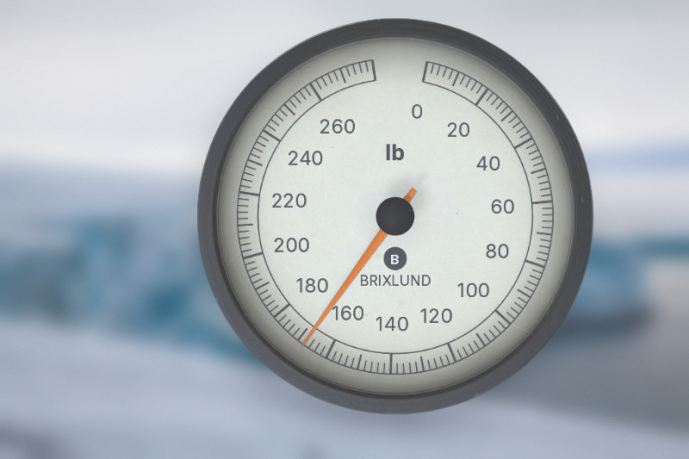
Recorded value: 168 lb
